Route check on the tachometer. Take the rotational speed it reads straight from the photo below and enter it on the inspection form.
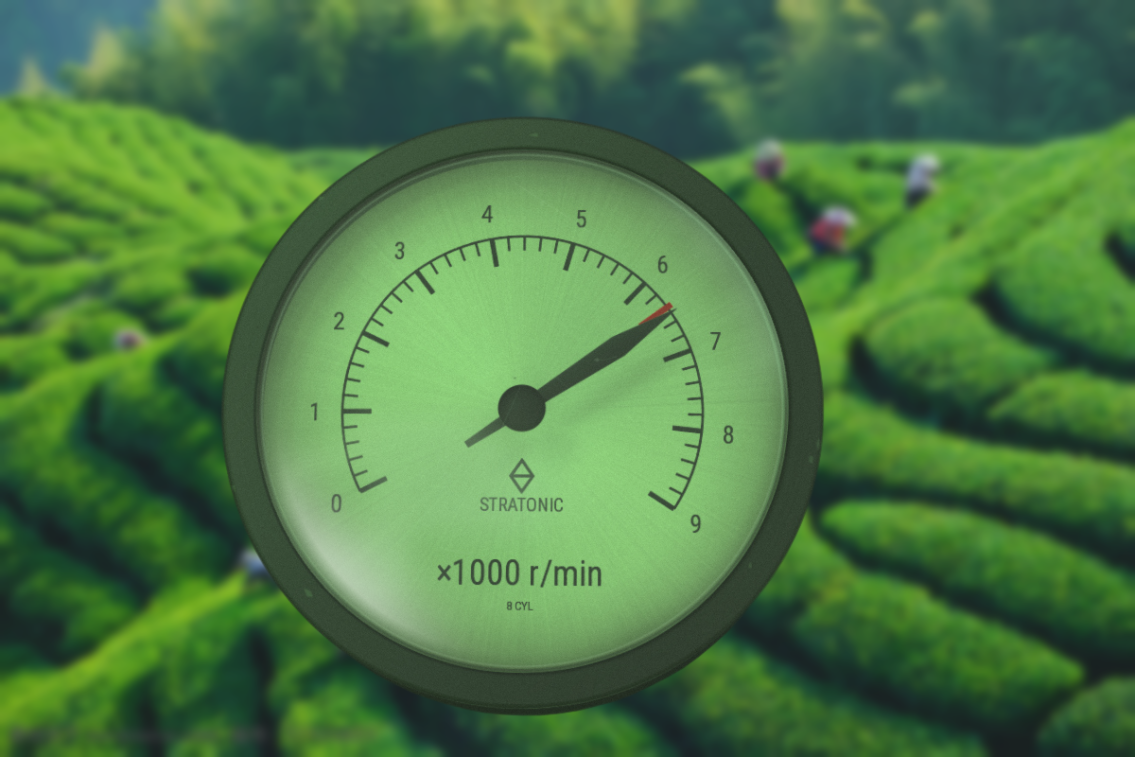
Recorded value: 6500 rpm
